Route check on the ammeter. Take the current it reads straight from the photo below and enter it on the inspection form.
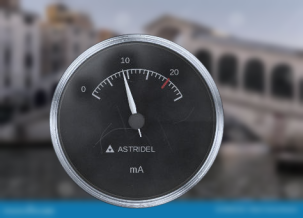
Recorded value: 9 mA
